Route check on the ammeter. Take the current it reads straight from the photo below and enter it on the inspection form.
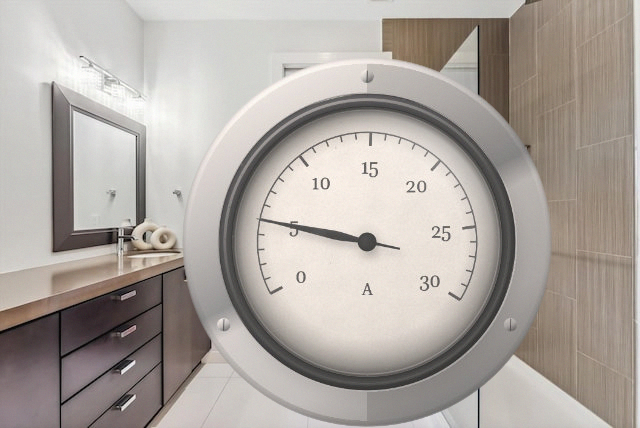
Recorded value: 5 A
